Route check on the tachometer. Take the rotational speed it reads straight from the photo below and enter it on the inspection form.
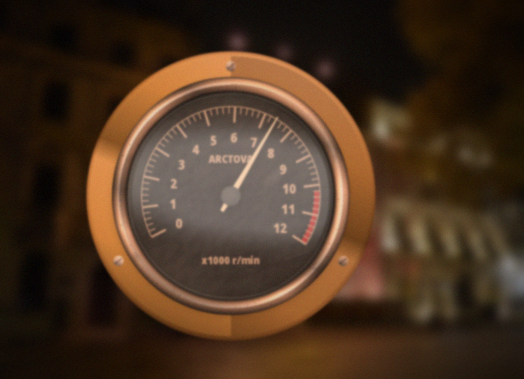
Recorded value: 7400 rpm
